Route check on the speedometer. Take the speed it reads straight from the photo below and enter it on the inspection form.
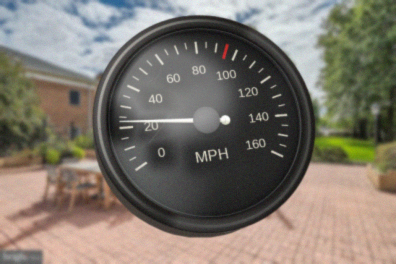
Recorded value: 22.5 mph
